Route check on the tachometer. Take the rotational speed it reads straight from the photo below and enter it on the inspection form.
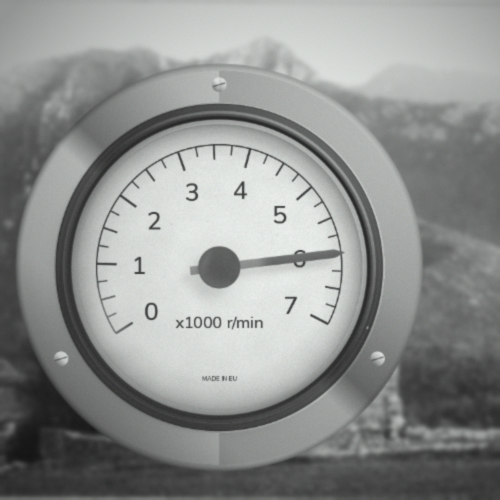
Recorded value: 6000 rpm
